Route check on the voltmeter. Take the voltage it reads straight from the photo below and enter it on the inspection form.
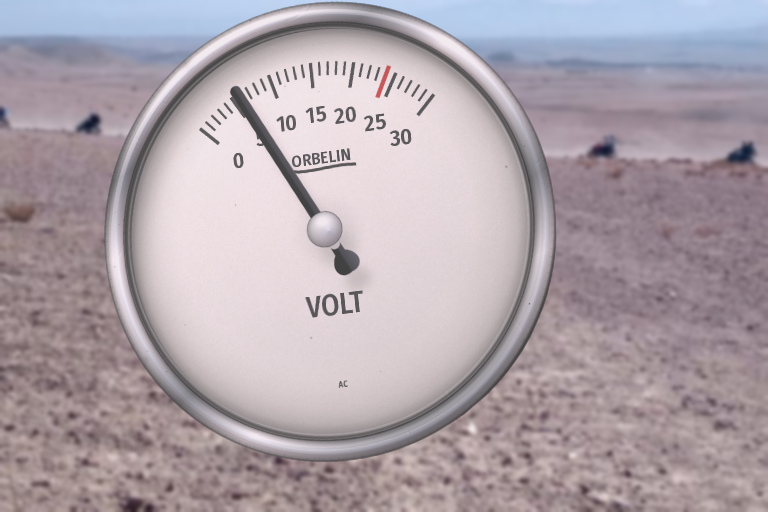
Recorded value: 6 V
